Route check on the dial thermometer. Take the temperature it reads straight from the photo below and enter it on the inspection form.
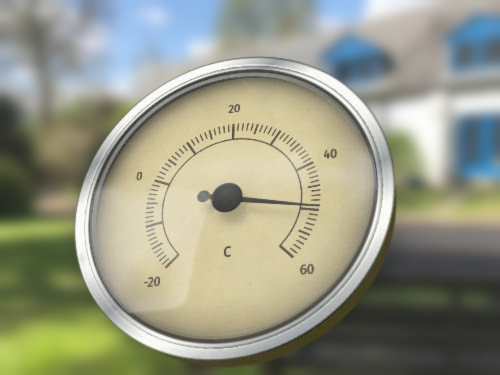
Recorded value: 50 °C
